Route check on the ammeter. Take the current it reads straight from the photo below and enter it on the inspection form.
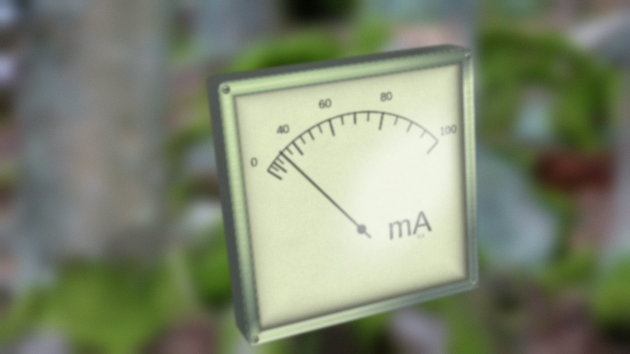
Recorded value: 30 mA
